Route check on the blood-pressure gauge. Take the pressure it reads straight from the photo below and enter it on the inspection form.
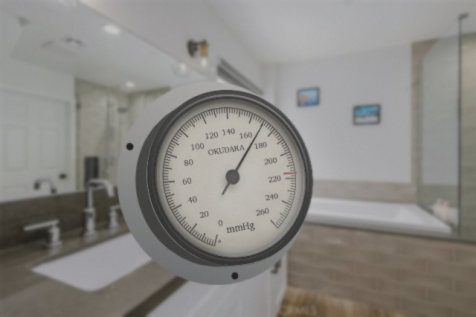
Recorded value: 170 mmHg
